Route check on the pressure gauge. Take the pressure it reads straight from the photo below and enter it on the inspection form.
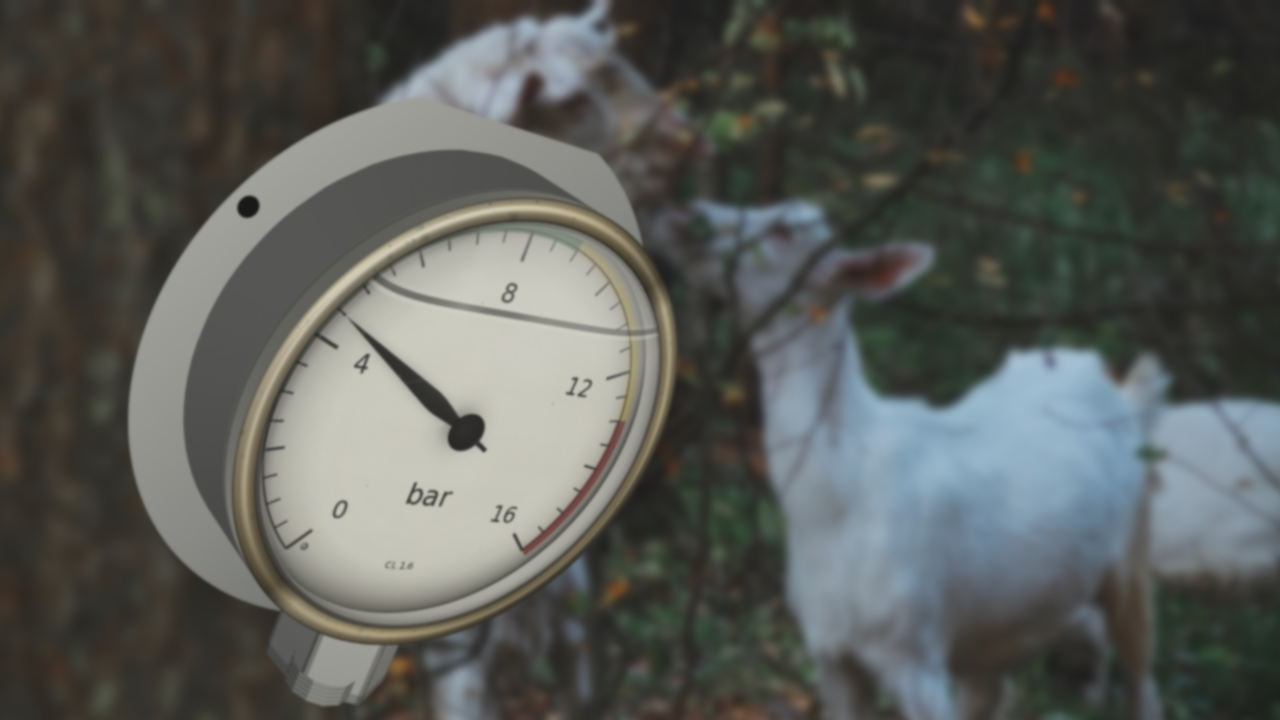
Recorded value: 4.5 bar
